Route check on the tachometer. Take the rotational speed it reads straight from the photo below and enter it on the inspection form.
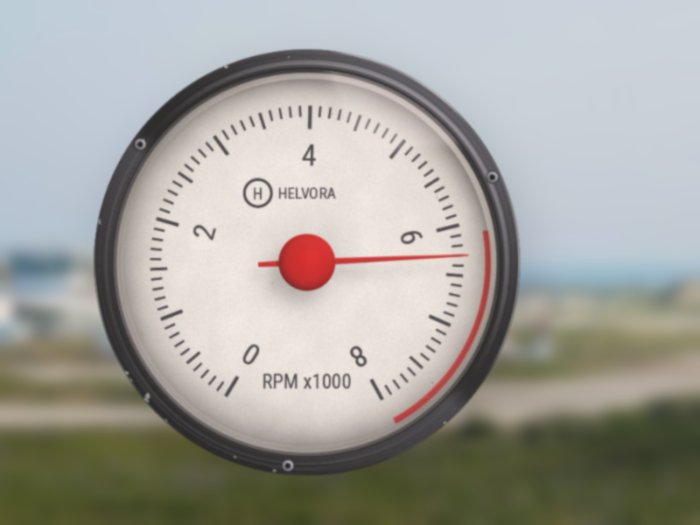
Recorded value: 6300 rpm
